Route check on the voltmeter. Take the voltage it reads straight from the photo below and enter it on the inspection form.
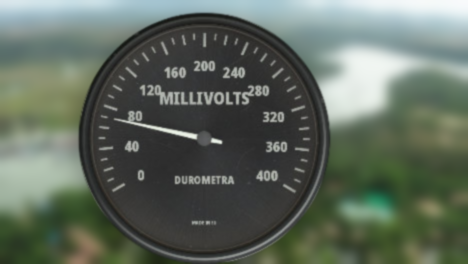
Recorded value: 70 mV
